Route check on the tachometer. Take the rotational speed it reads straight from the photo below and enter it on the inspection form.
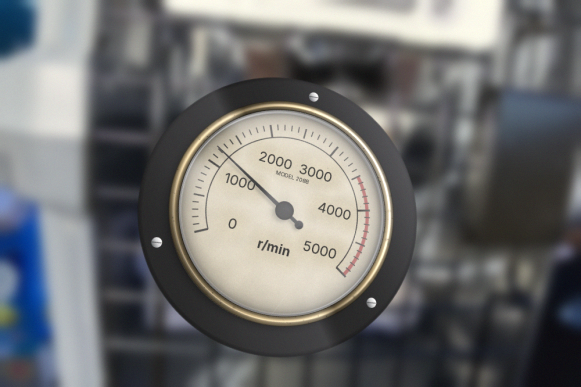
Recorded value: 1200 rpm
